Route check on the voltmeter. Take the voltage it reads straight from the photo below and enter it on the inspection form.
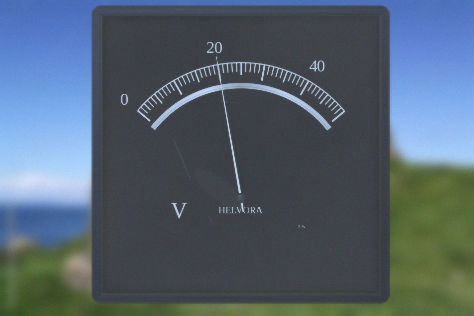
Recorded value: 20 V
